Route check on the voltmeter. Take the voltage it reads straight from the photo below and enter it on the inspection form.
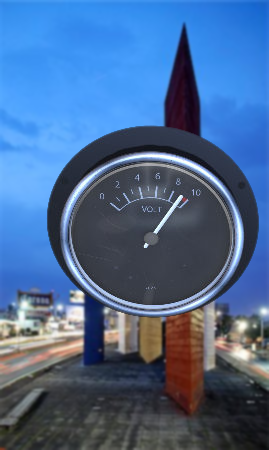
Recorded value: 9 V
